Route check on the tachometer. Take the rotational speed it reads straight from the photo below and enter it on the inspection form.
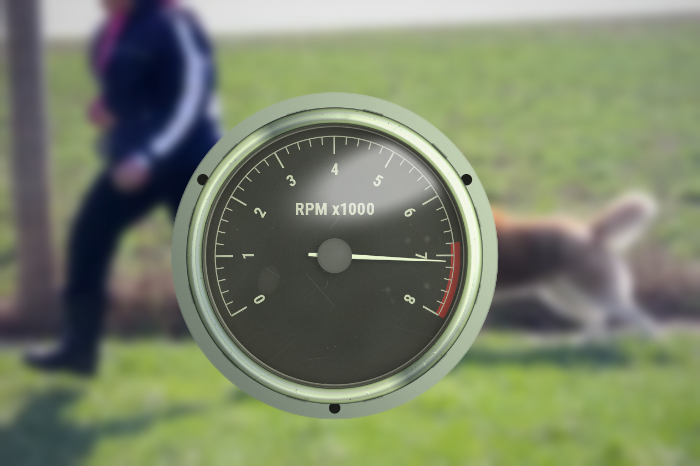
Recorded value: 7100 rpm
